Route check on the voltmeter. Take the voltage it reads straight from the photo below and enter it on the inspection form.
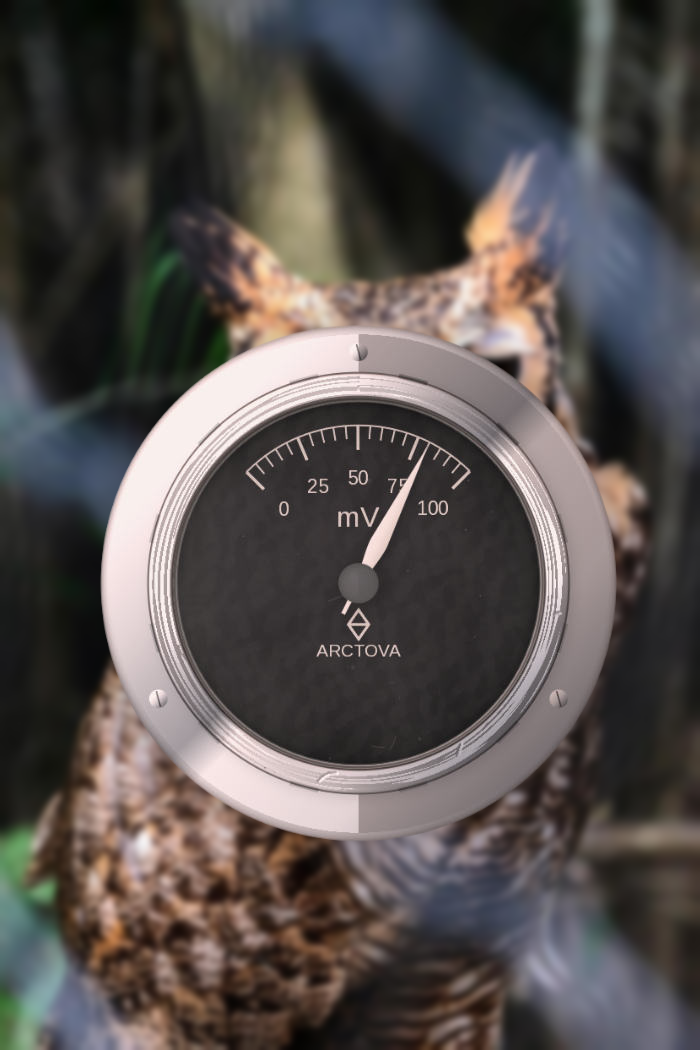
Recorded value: 80 mV
